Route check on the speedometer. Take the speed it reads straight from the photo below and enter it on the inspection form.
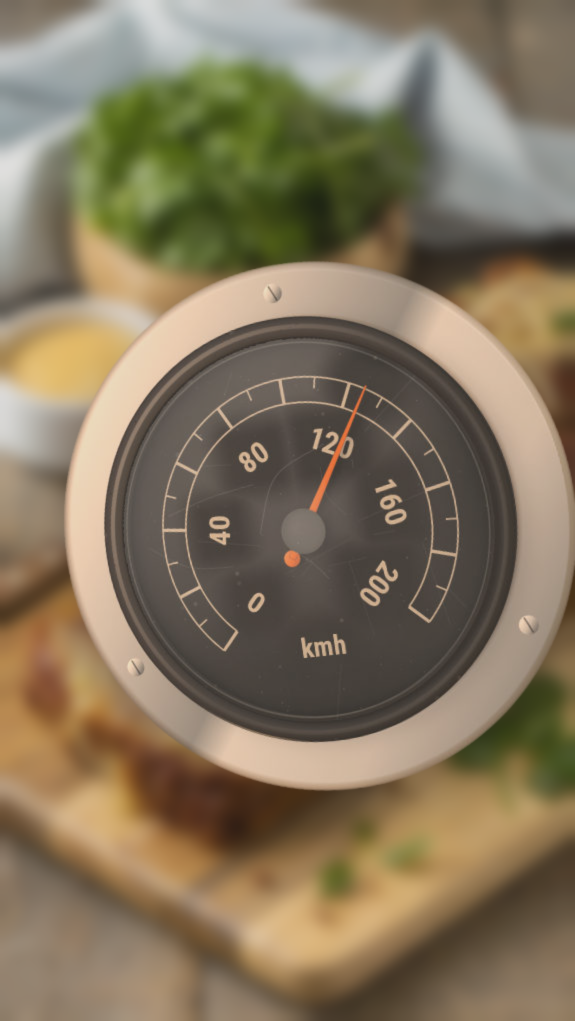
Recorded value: 125 km/h
